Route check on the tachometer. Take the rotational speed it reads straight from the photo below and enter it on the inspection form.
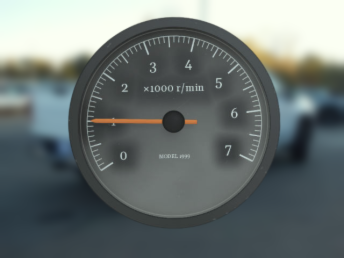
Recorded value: 1000 rpm
